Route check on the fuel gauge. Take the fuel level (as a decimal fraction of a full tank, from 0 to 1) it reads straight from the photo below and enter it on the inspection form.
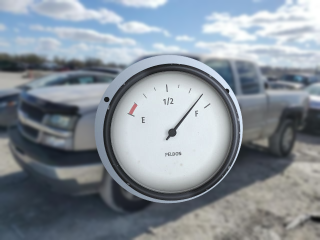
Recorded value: 0.875
